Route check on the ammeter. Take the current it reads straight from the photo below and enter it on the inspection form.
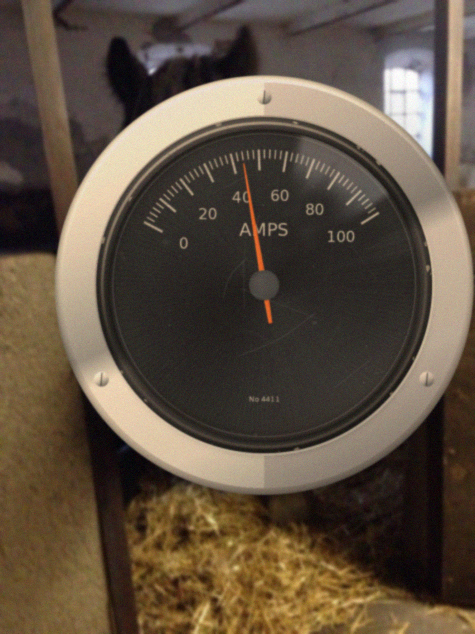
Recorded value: 44 A
